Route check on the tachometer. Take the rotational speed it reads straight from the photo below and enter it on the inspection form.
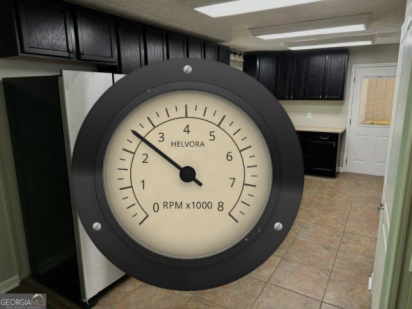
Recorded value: 2500 rpm
